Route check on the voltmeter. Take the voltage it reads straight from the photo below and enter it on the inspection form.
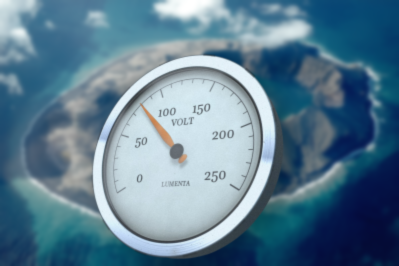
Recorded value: 80 V
